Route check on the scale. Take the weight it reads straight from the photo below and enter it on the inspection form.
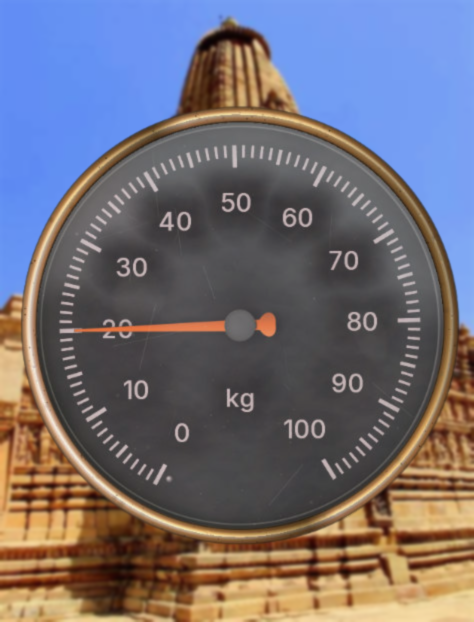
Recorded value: 20 kg
